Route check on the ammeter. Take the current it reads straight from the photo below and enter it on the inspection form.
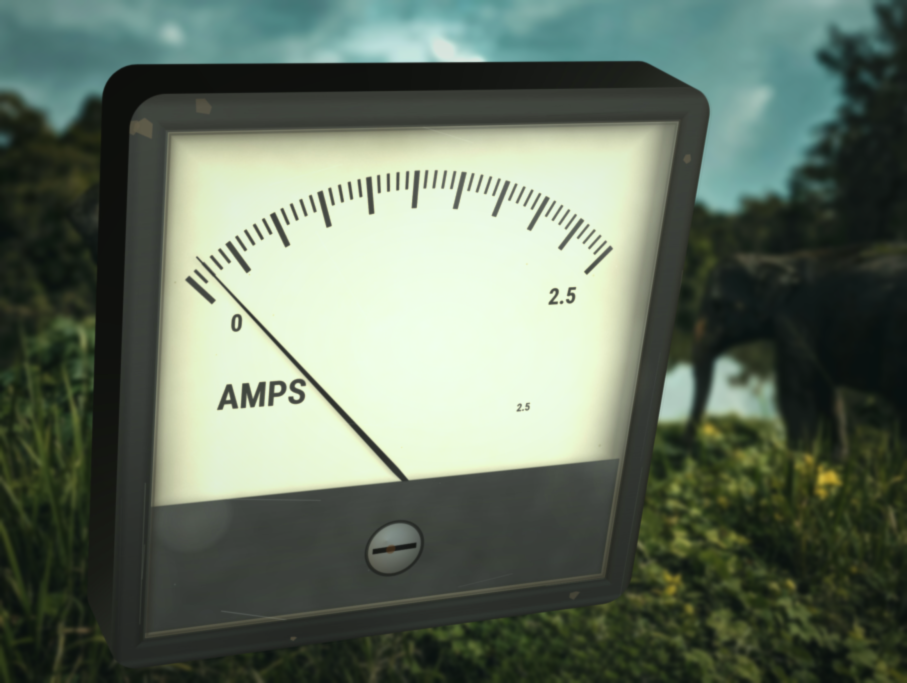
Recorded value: 0.1 A
